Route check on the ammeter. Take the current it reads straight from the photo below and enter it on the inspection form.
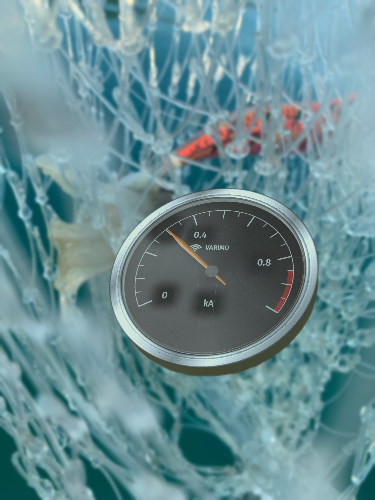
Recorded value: 0.3 kA
